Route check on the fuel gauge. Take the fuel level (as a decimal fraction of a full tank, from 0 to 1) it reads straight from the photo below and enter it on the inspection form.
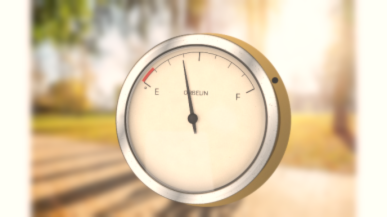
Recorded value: 0.375
